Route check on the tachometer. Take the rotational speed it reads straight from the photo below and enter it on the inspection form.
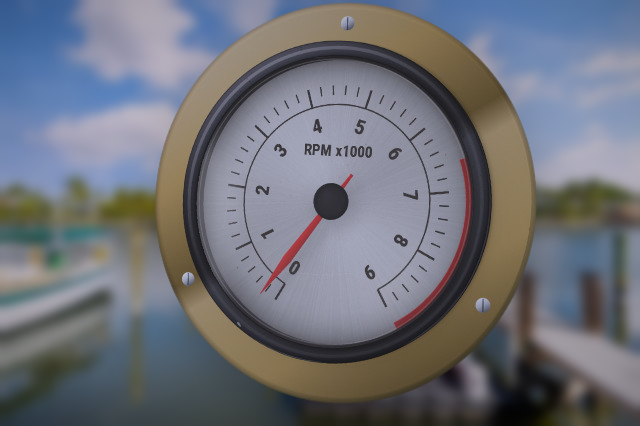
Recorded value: 200 rpm
